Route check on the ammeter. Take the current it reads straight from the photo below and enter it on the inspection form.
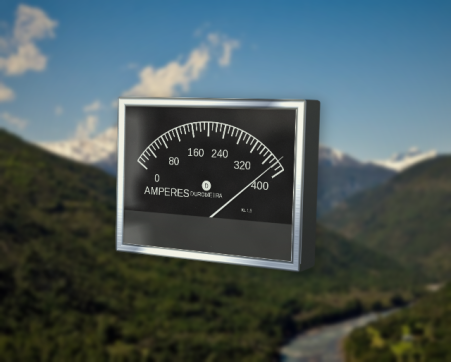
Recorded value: 380 A
